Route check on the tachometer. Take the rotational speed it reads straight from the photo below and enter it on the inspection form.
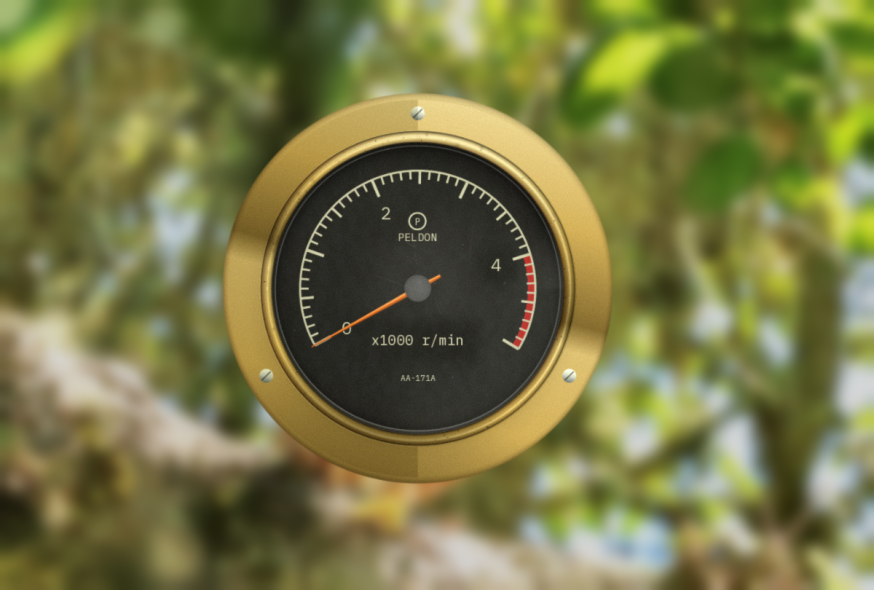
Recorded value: 0 rpm
